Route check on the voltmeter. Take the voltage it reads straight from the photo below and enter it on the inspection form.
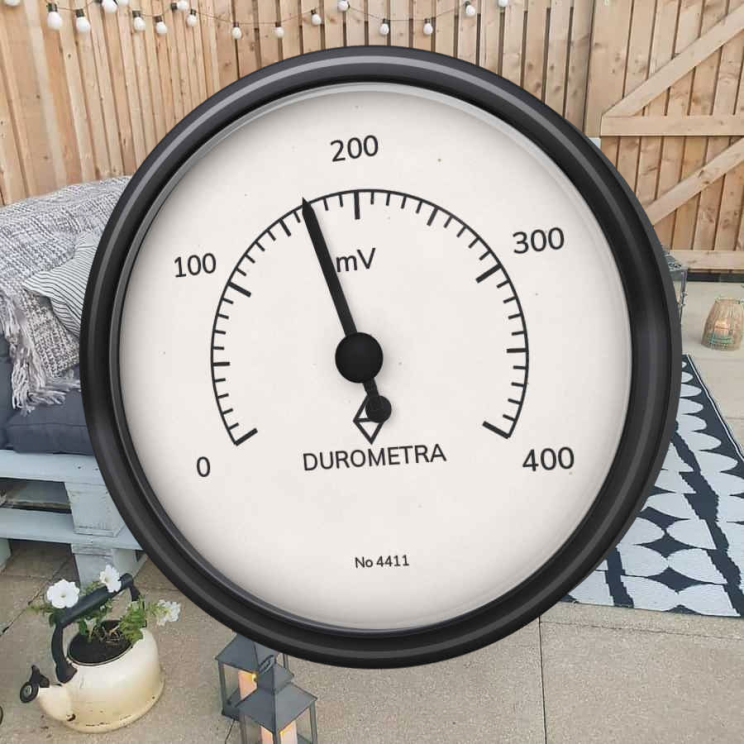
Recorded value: 170 mV
